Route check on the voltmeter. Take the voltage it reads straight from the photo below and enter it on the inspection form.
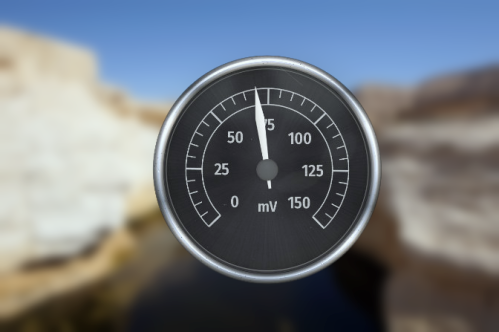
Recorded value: 70 mV
